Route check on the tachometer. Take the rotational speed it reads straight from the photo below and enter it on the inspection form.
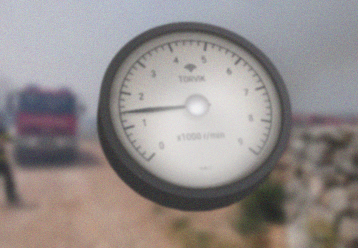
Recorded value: 1400 rpm
